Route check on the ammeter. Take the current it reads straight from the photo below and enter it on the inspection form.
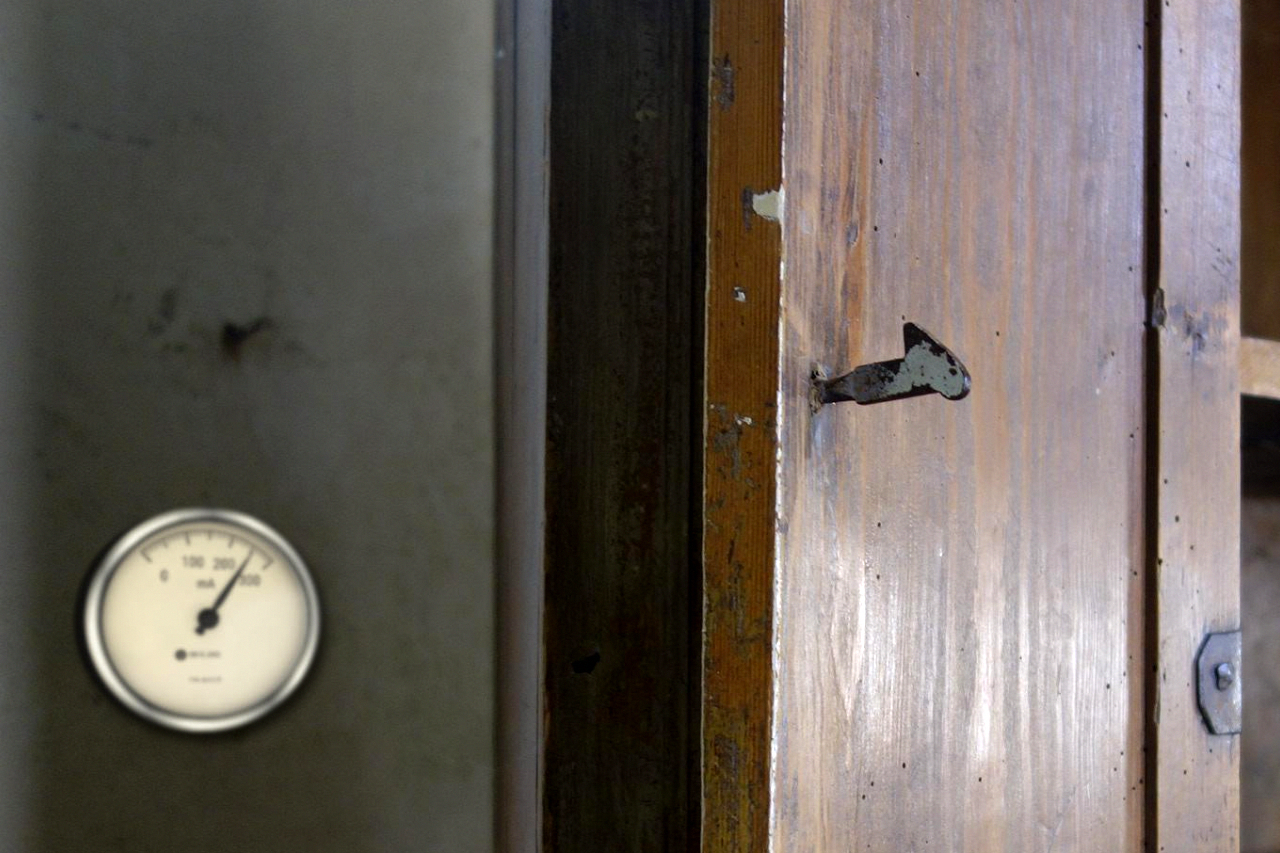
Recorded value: 250 mA
